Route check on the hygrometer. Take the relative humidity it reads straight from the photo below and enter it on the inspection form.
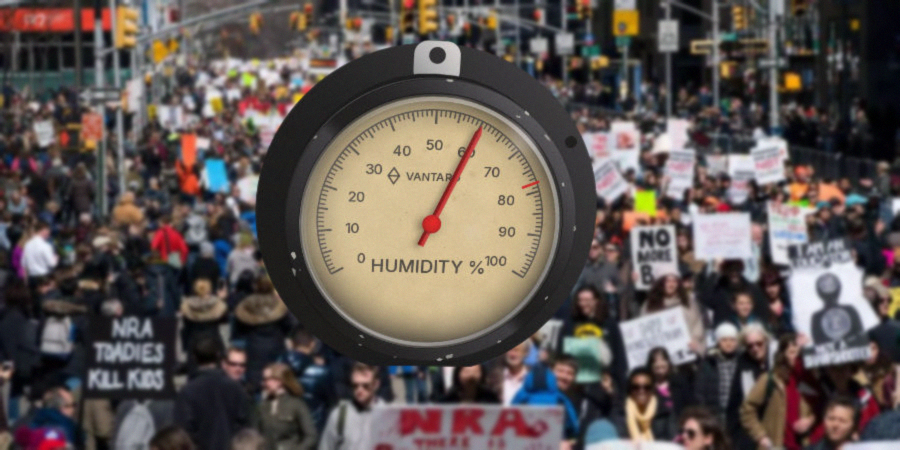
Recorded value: 60 %
